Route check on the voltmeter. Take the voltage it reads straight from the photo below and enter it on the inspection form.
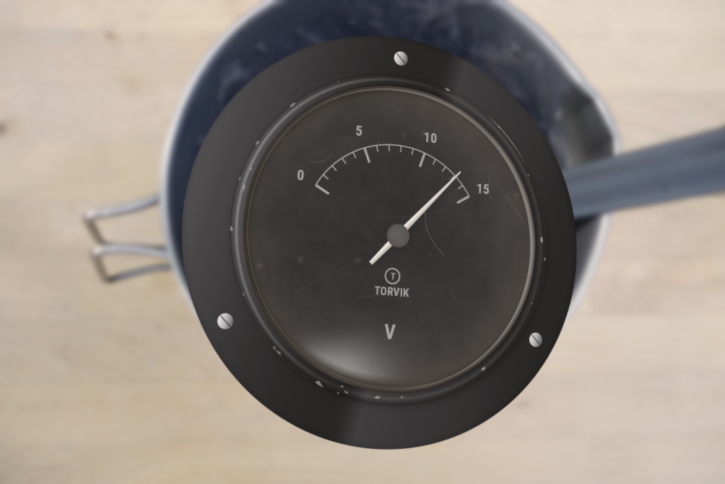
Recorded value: 13 V
